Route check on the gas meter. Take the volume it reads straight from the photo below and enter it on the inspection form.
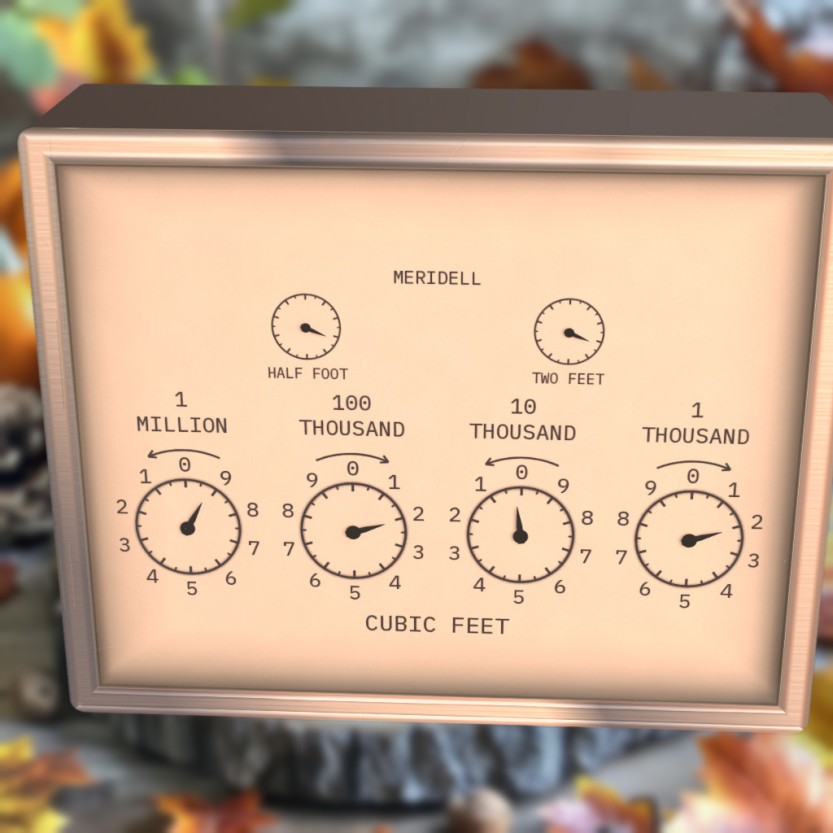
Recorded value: 920200 ft³
